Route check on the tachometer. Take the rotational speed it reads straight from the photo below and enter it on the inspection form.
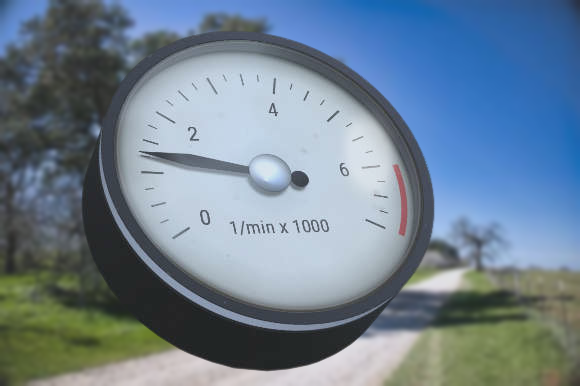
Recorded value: 1250 rpm
